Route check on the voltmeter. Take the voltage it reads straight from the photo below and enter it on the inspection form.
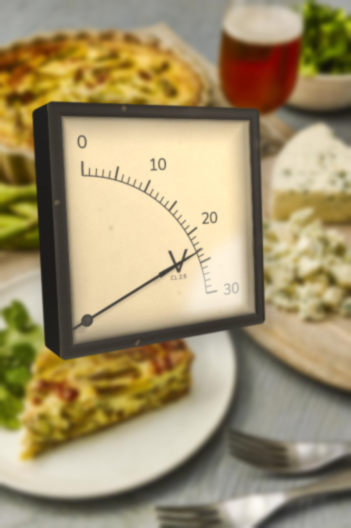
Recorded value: 23 V
